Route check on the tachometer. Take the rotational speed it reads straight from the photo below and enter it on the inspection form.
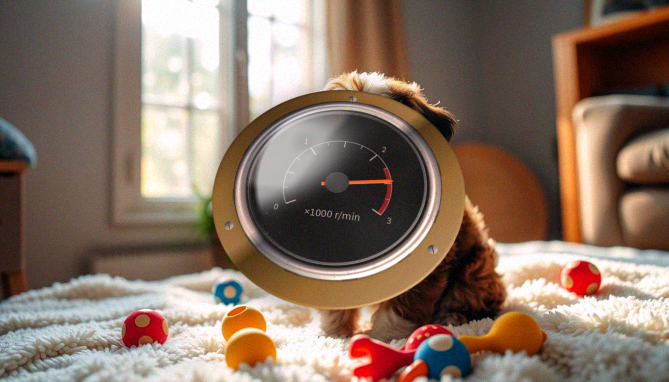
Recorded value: 2500 rpm
